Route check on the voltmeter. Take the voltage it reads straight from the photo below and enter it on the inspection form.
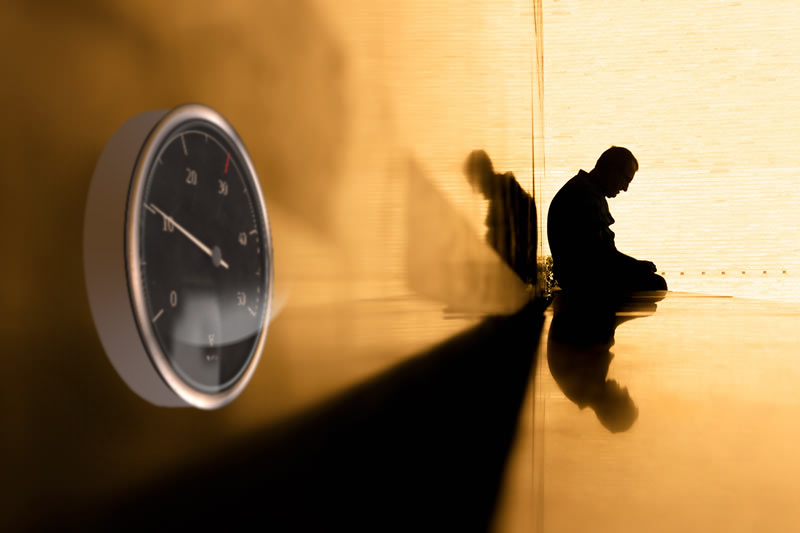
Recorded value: 10 V
